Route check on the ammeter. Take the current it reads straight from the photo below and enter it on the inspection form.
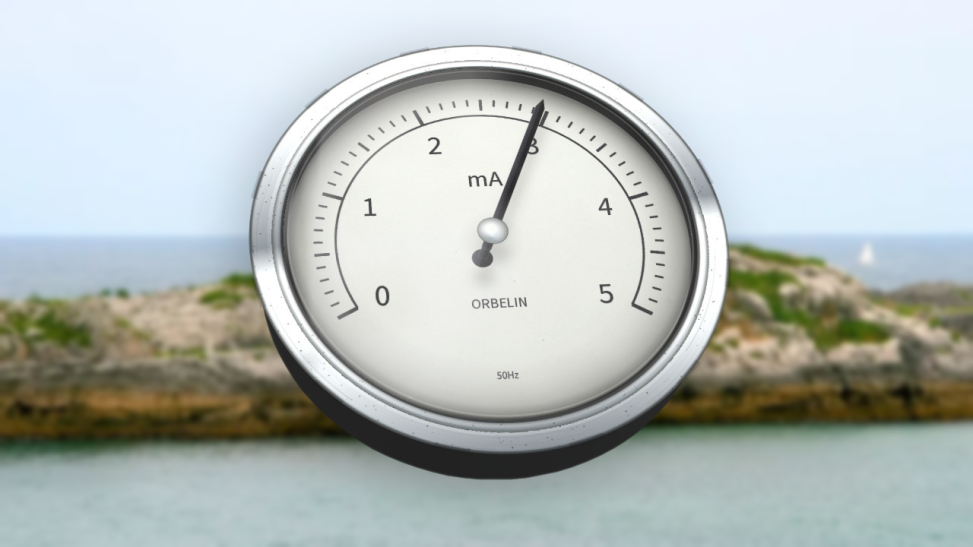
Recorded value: 2.95 mA
